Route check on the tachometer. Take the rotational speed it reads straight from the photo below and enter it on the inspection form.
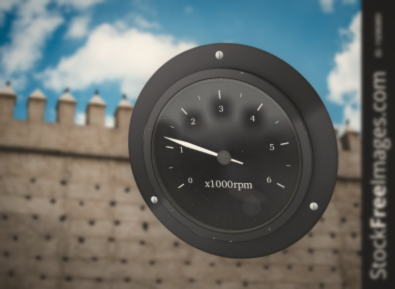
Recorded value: 1250 rpm
